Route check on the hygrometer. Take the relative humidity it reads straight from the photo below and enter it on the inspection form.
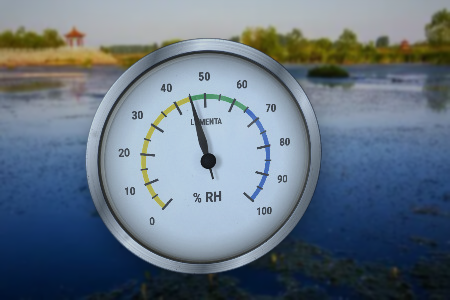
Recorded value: 45 %
